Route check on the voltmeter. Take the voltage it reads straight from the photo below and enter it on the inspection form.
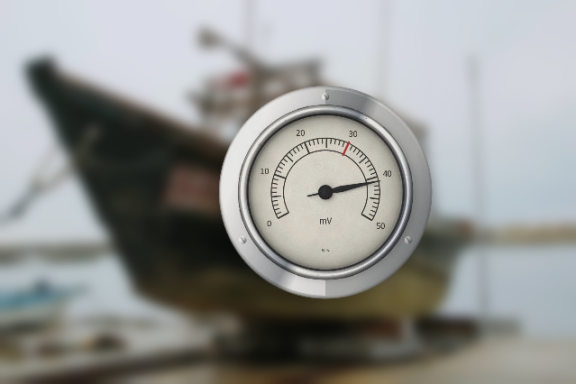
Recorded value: 41 mV
